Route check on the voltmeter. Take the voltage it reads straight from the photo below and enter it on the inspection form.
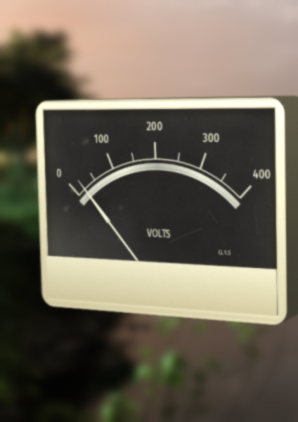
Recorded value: 25 V
